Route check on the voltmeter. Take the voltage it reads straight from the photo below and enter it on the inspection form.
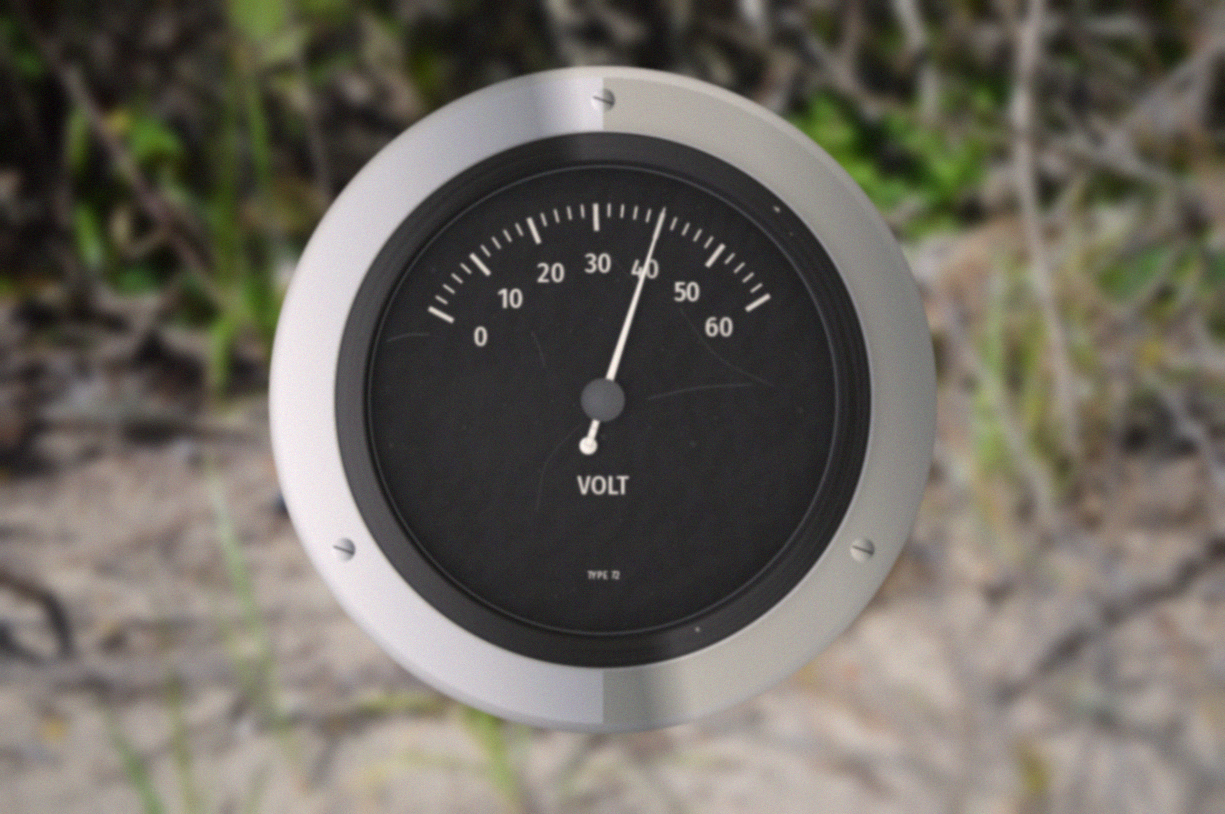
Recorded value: 40 V
